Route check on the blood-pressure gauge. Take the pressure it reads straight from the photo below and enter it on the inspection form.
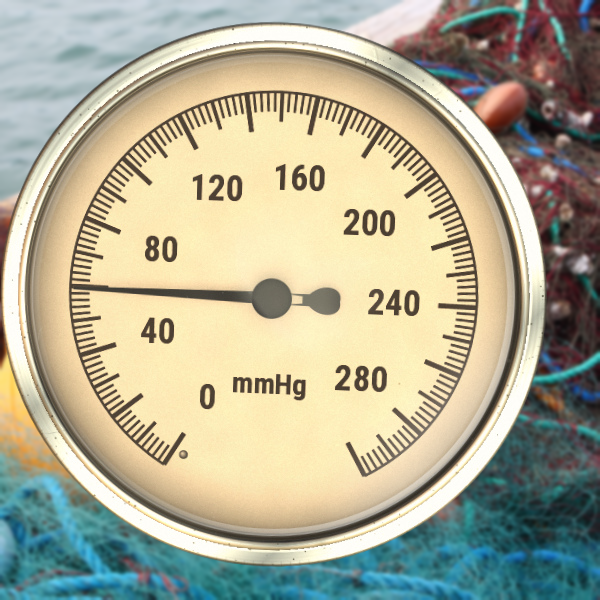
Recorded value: 60 mmHg
